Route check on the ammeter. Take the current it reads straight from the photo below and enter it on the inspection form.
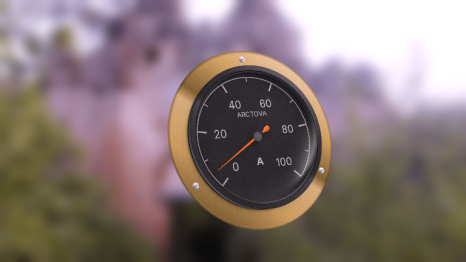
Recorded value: 5 A
